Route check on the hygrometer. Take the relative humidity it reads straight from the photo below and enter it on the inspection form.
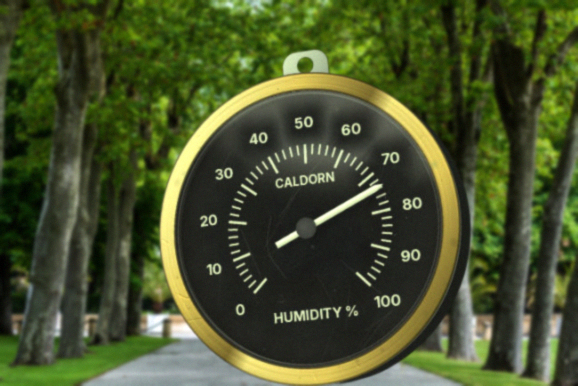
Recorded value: 74 %
